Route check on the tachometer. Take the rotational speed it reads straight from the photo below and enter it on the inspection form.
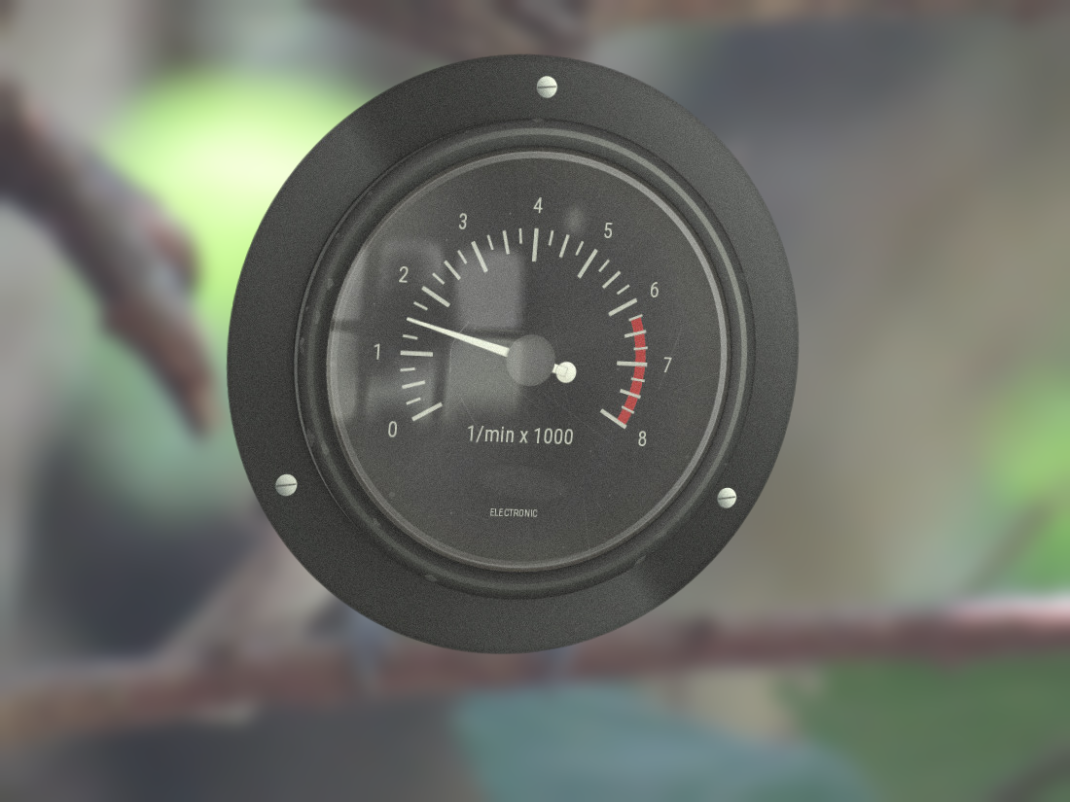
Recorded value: 1500 rpm
